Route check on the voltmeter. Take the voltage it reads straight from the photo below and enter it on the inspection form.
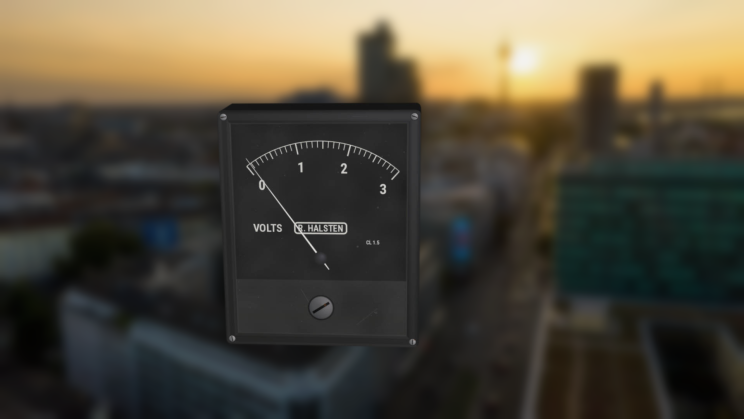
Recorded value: 0.1 V
